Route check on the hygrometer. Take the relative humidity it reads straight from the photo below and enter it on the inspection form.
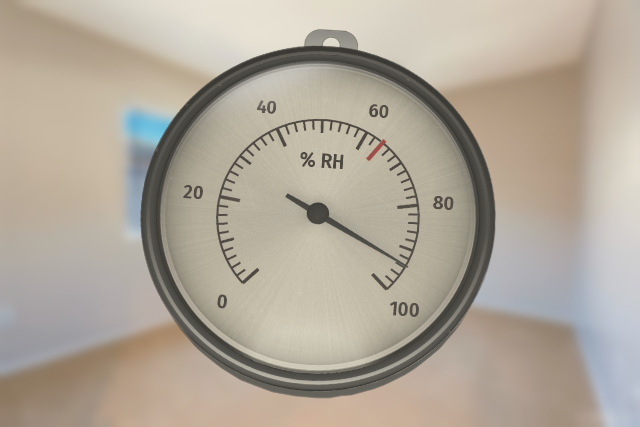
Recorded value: 94 %
